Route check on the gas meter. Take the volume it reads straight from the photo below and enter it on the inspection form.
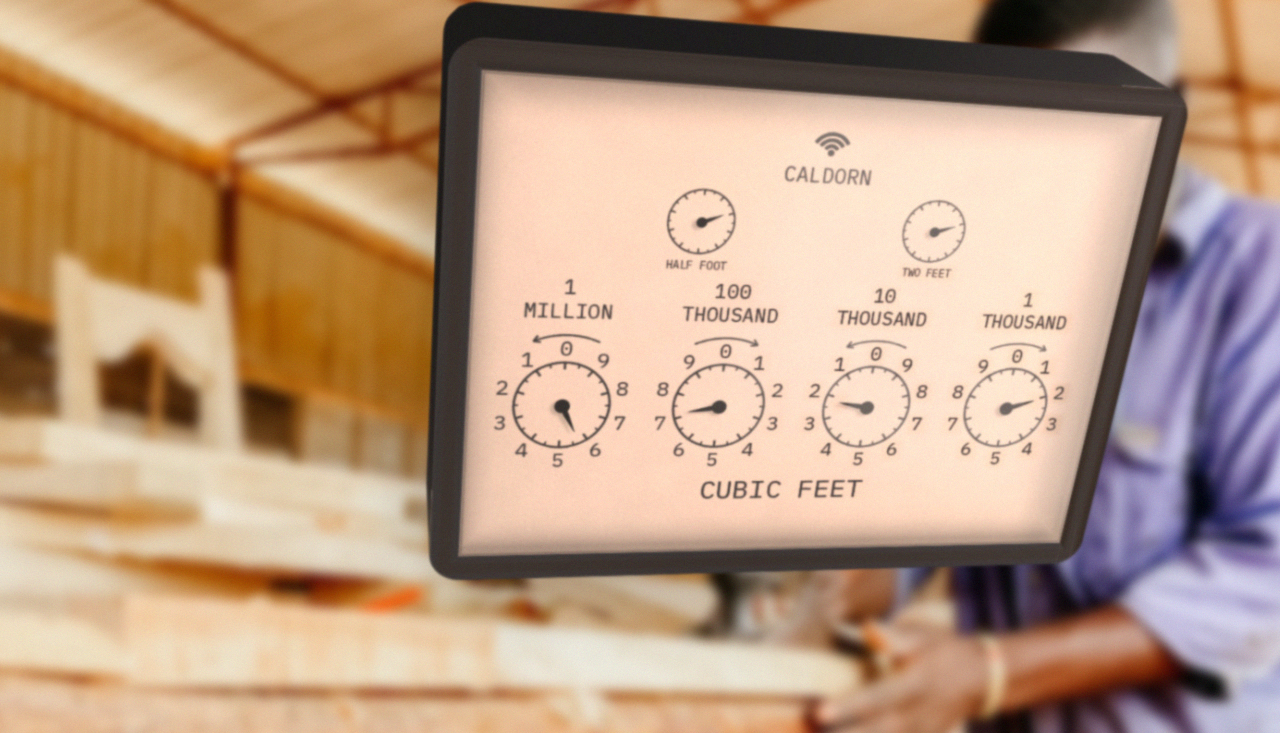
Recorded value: 572200 ft³
